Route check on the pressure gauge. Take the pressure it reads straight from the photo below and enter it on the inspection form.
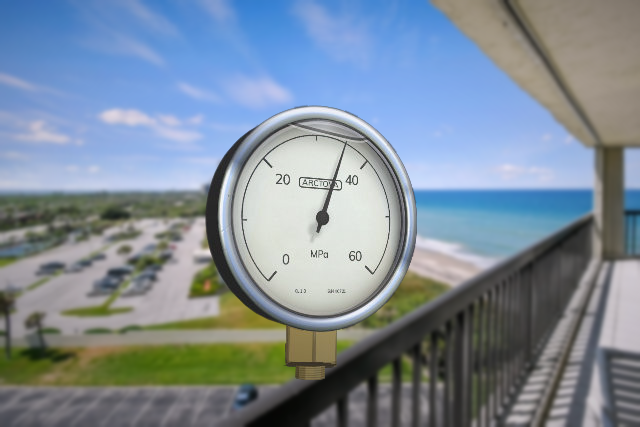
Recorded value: 35 MPa
